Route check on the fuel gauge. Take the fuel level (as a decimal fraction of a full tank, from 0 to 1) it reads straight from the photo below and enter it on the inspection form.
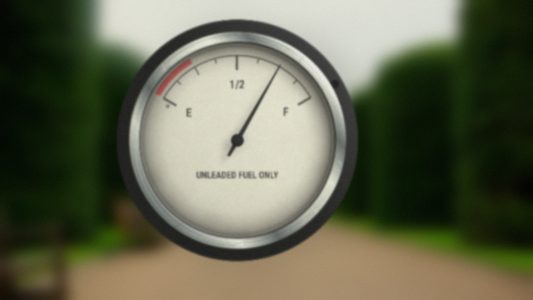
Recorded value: 0.75
